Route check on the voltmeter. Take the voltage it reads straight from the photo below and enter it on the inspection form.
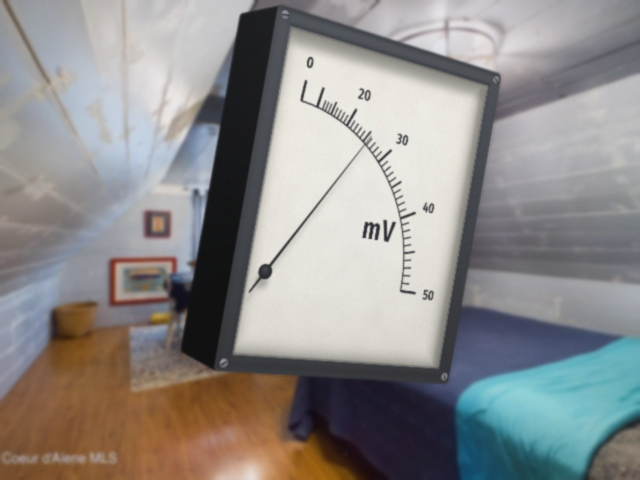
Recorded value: 25 mV
